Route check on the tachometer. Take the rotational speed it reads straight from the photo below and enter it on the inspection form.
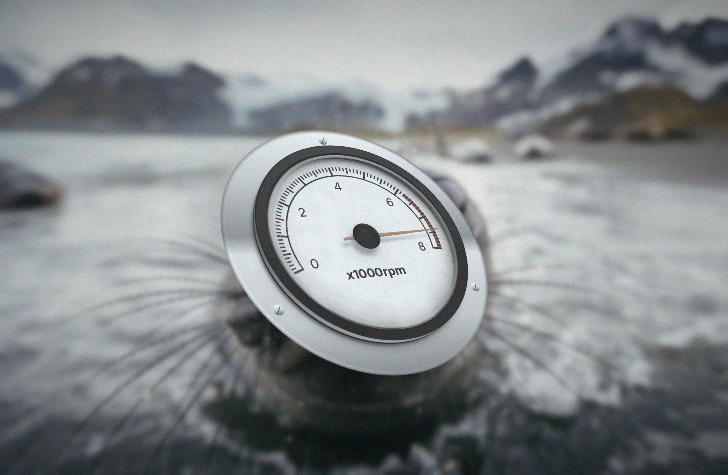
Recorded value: 7500 rpm
